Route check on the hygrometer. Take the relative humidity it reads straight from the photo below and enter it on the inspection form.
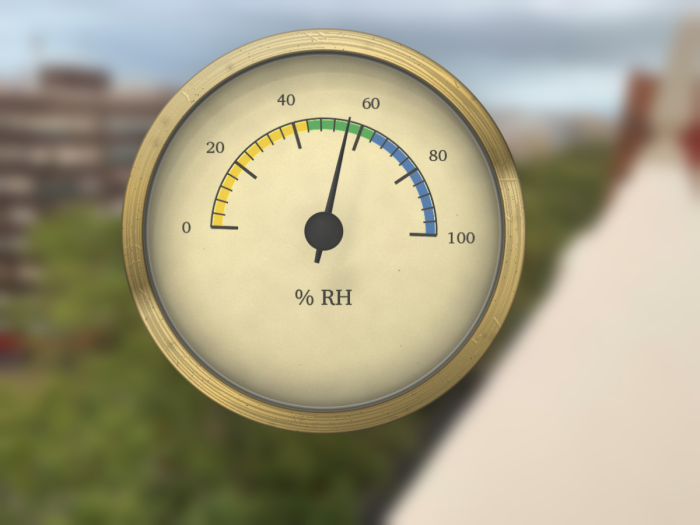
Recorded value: 56 %
